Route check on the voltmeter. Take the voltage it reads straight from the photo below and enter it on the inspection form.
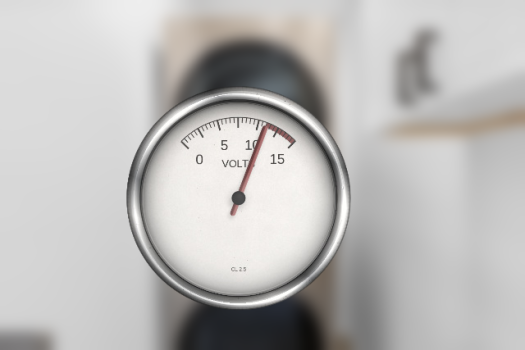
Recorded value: 11 V
